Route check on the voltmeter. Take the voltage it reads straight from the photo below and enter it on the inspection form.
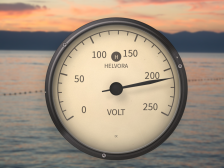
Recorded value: 210 V
